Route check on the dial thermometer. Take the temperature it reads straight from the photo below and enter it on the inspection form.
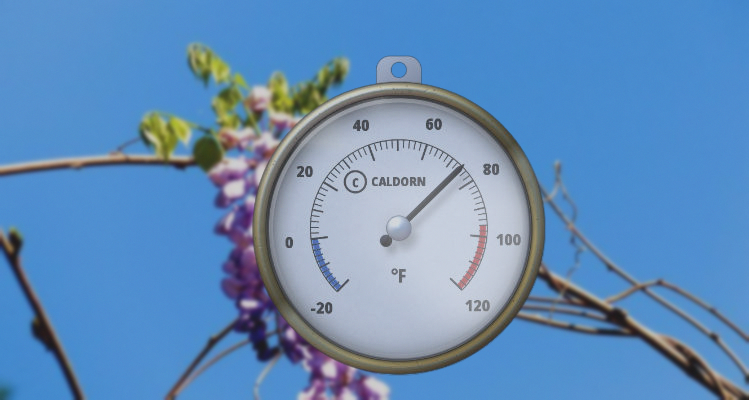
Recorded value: 74 °F
